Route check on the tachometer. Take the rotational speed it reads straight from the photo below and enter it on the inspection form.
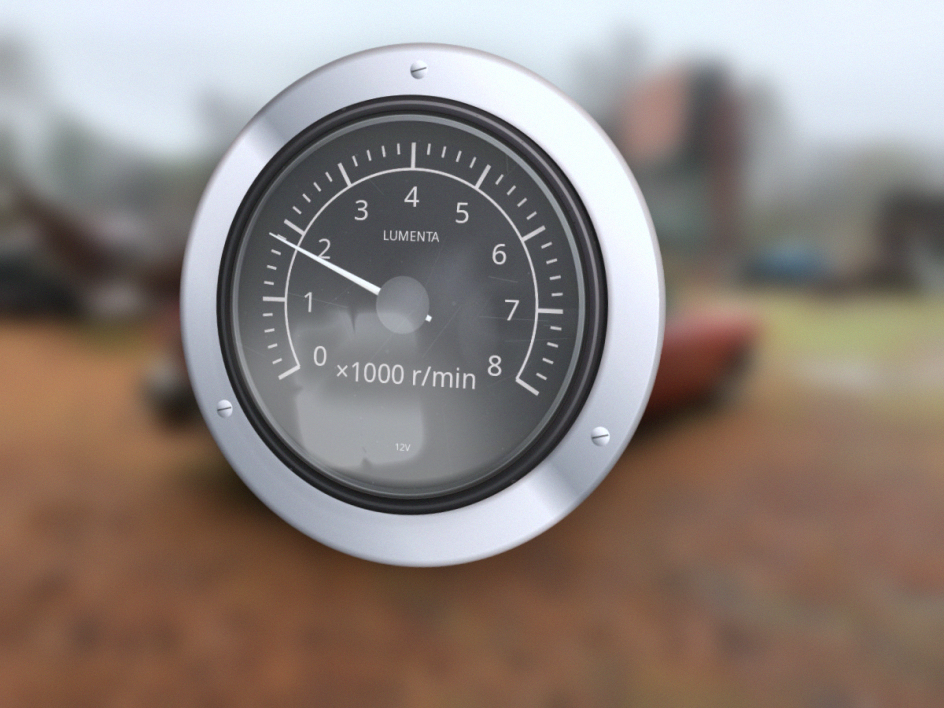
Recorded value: 1800 rpm
